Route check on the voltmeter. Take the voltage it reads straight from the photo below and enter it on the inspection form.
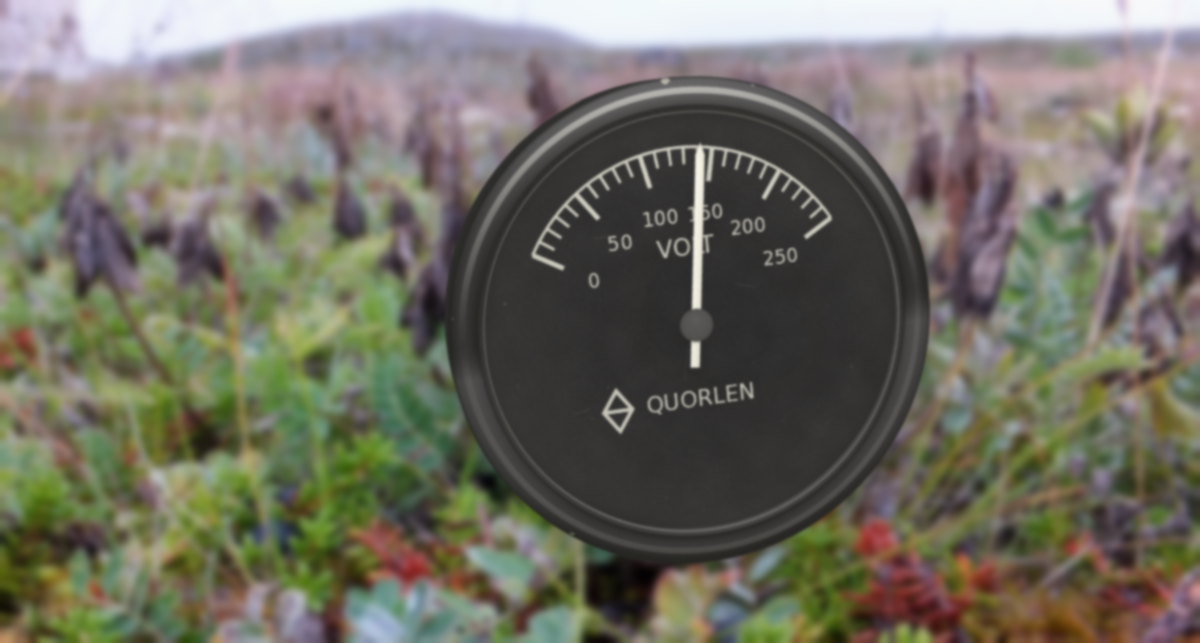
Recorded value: 140 V
